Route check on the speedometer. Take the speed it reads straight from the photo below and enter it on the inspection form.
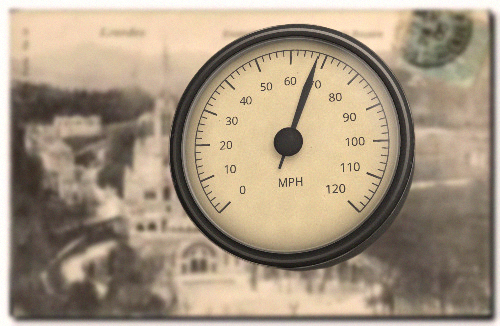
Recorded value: 68 mph
